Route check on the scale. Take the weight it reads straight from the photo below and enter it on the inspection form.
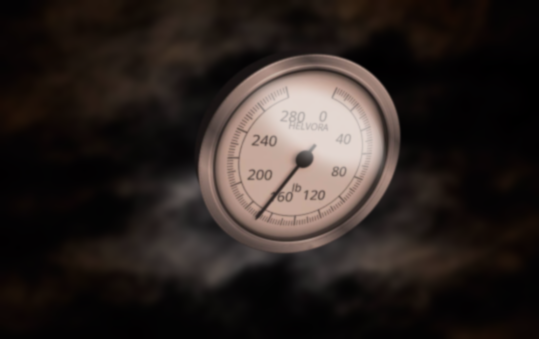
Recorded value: 170 lb
